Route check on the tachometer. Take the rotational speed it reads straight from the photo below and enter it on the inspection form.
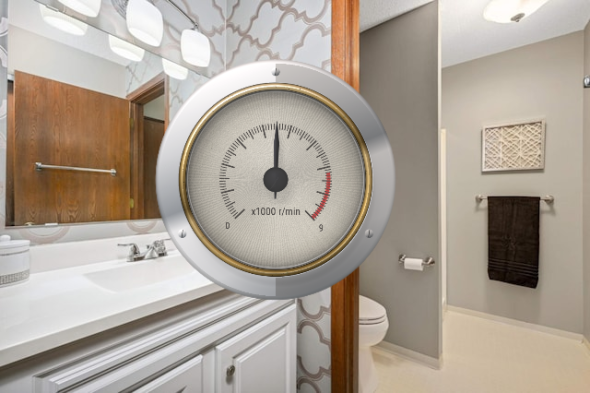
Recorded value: 4500 rpm
